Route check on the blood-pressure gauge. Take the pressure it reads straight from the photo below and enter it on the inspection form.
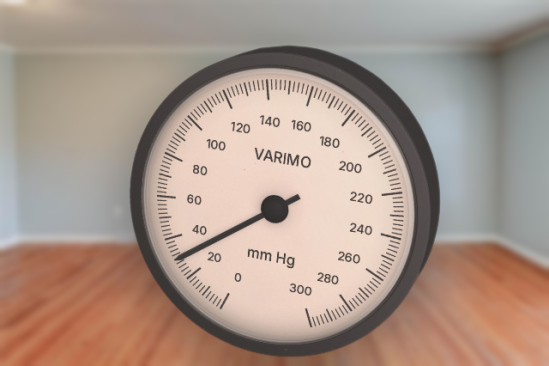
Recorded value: 30 mmHg
